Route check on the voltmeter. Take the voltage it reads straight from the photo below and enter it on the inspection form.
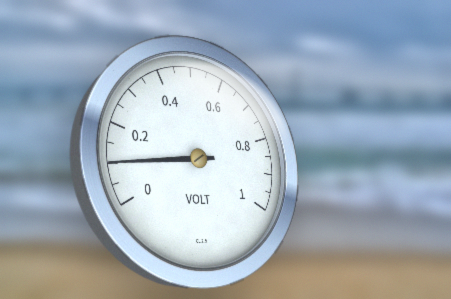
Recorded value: 0.1 V
